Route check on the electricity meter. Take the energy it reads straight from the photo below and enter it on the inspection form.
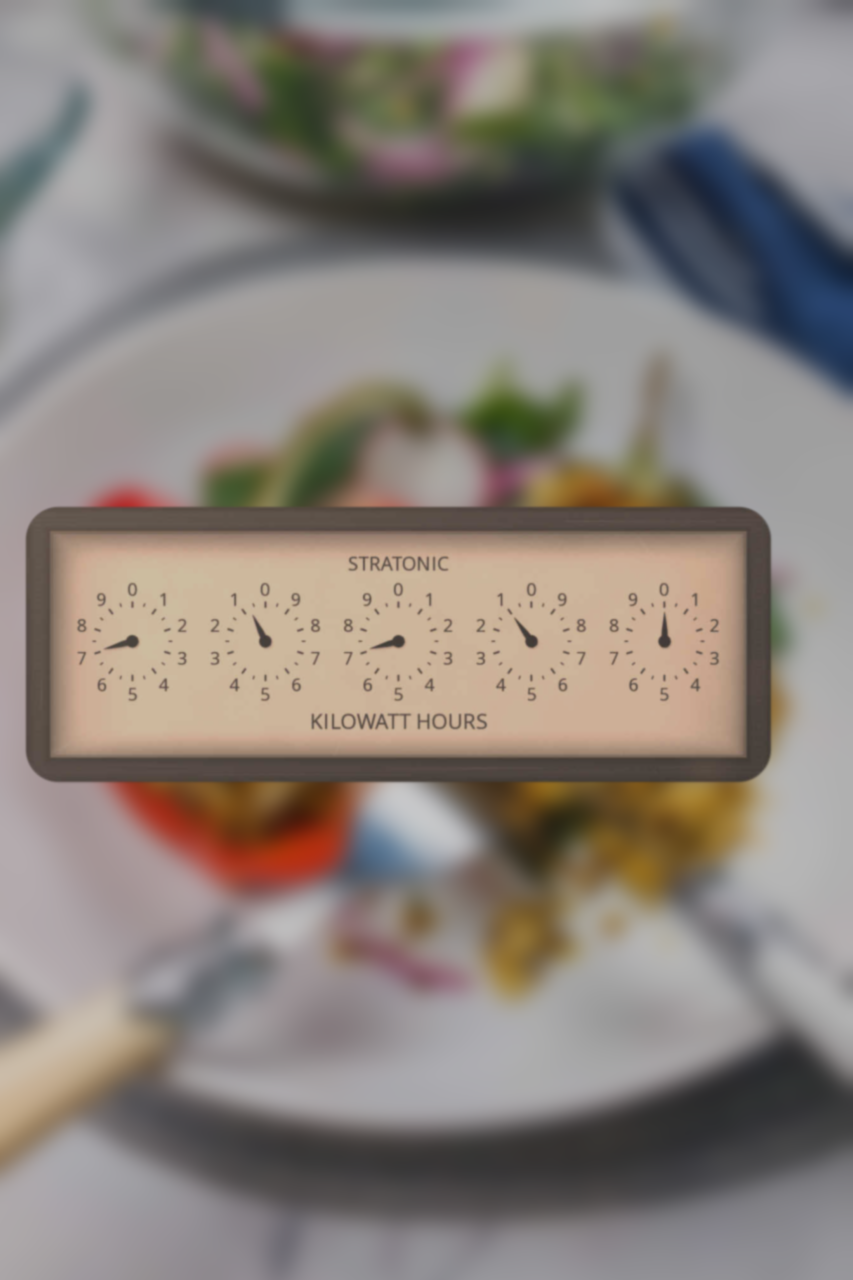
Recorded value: 70710 kWh
